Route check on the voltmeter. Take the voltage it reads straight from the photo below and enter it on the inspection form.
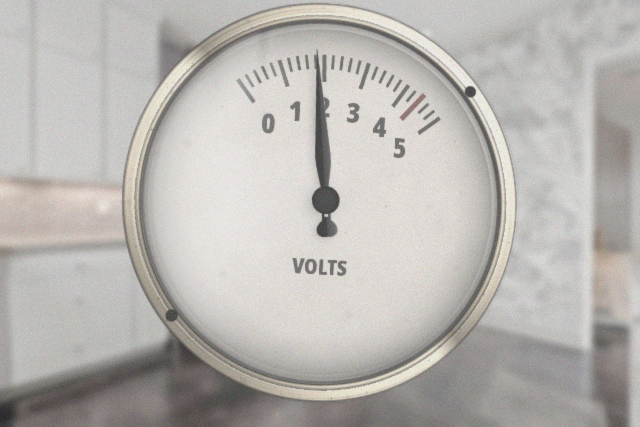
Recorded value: 1.8 V
